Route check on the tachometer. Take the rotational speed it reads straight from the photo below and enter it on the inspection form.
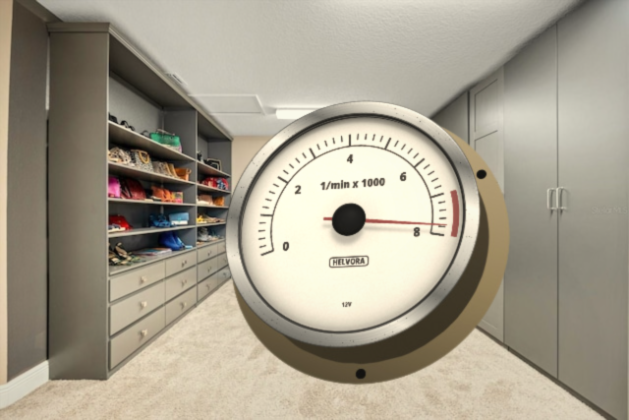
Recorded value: 7800 rpm
